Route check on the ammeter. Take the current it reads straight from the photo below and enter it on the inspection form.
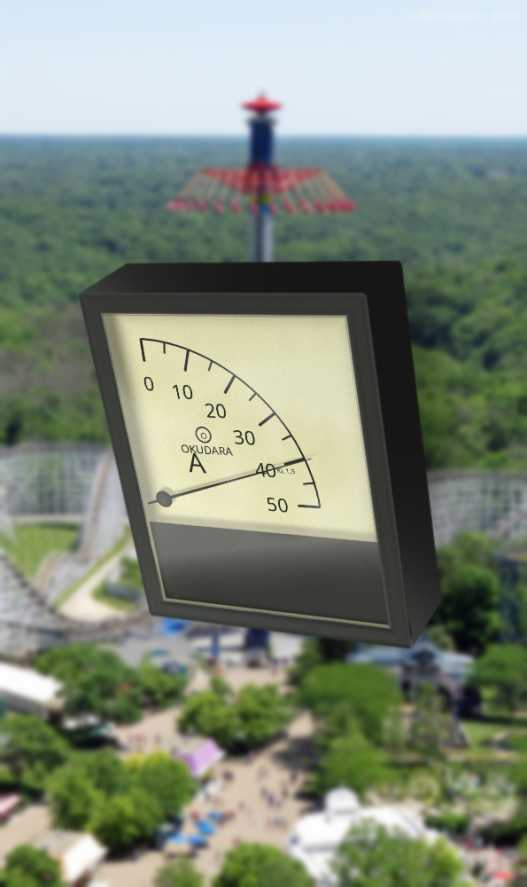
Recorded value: 40 A
